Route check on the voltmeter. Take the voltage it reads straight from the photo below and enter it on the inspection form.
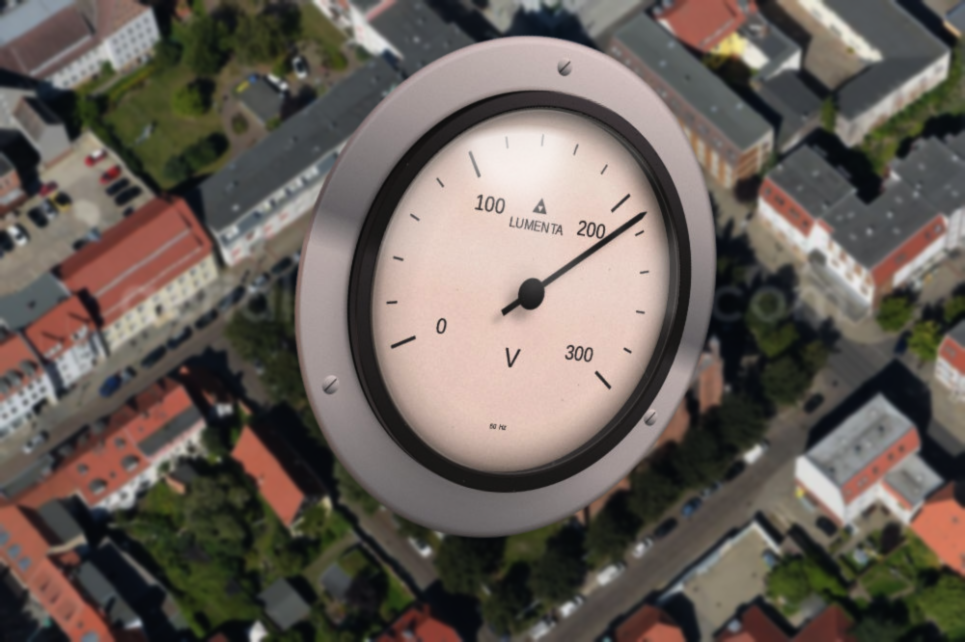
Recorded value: 210 V
